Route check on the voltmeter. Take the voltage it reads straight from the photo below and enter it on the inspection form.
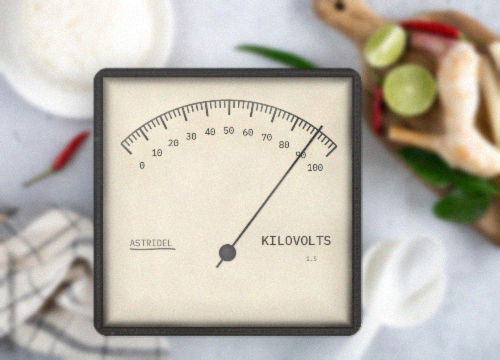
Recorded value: 90 kV
